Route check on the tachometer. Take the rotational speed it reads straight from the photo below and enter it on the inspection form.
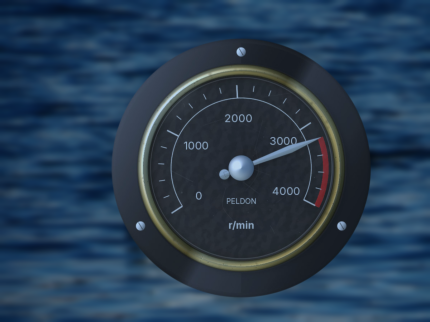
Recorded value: 3200 rpm
